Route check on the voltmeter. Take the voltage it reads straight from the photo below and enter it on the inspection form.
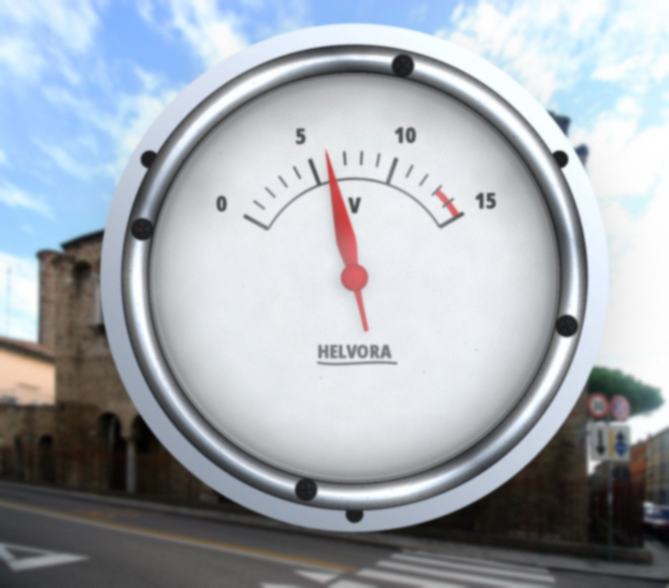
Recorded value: 6 V
